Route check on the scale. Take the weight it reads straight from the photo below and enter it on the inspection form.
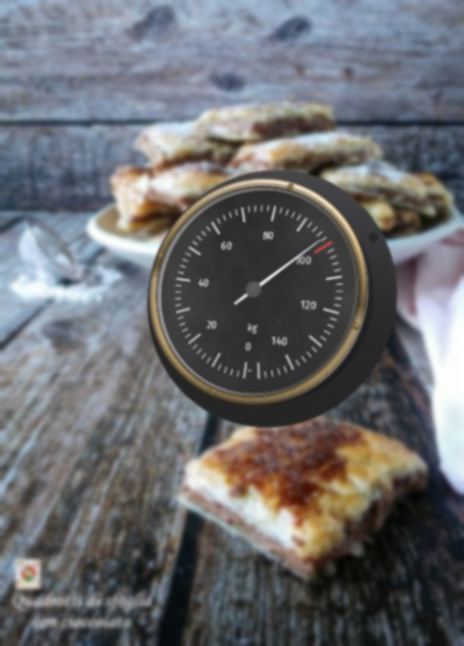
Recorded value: 98 kg
